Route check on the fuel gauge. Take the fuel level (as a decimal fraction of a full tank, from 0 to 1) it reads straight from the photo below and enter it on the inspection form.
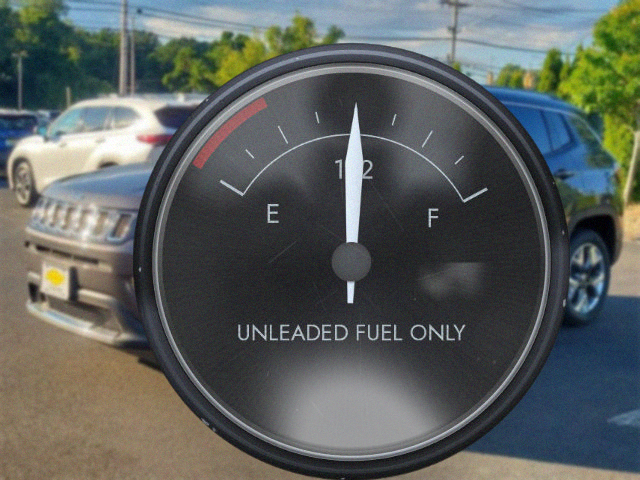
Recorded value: 0.5
